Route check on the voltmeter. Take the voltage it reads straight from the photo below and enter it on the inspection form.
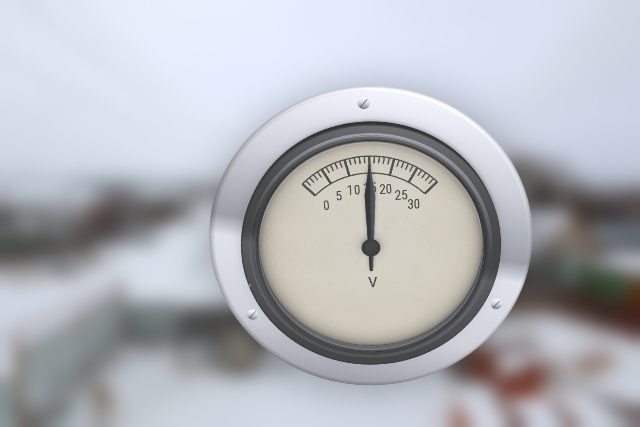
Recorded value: 15 V
